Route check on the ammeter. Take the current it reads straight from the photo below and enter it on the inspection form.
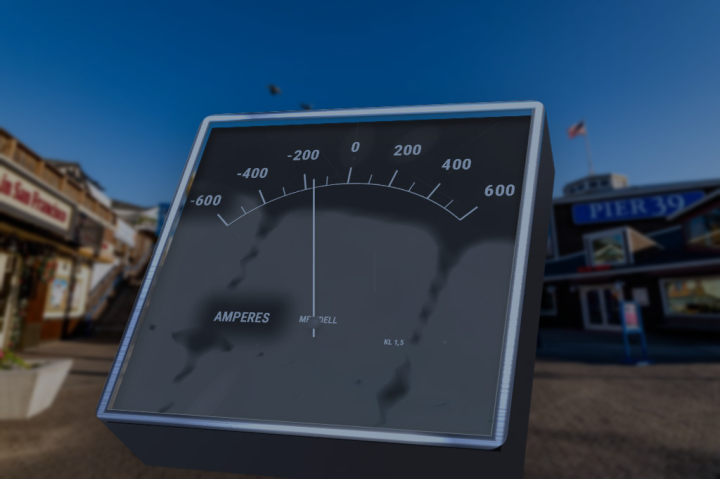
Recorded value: -150 A
